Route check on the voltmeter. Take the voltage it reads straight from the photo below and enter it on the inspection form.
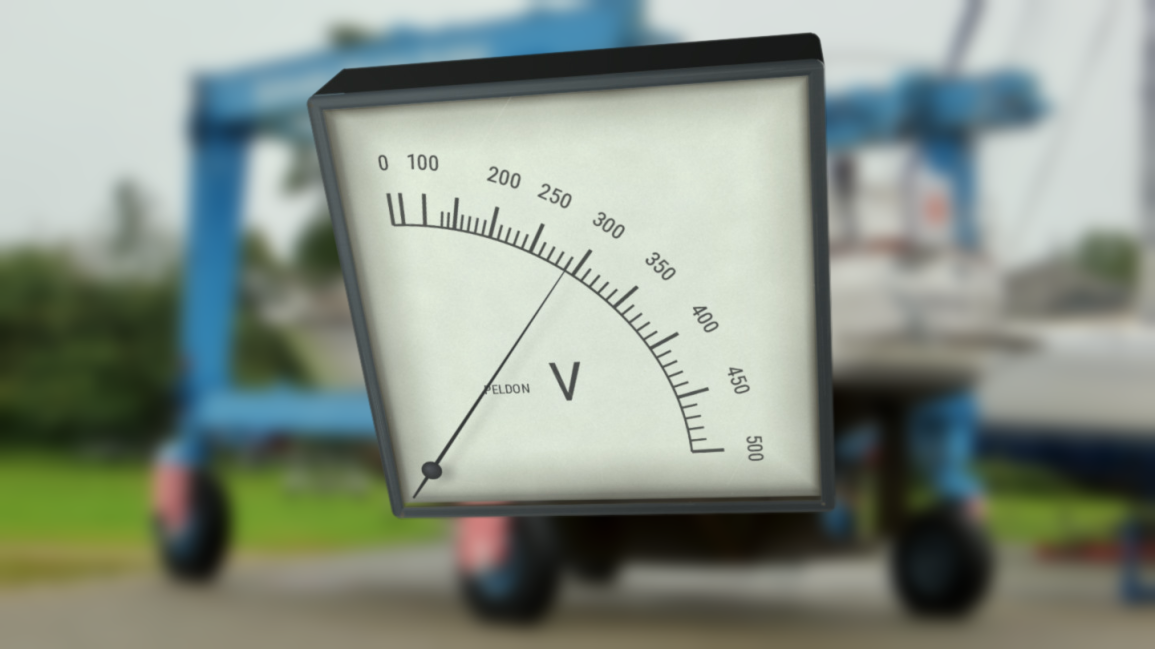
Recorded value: 290 V
